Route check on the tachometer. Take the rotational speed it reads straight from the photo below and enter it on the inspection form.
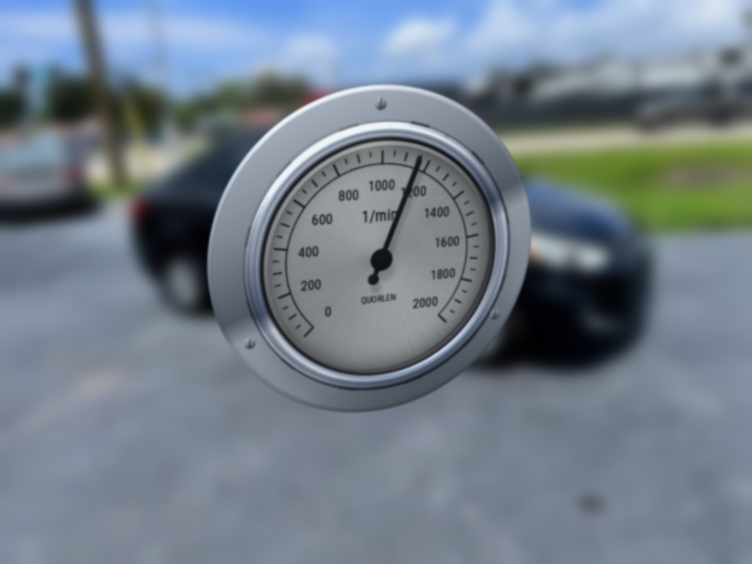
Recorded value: 1150 rpm
